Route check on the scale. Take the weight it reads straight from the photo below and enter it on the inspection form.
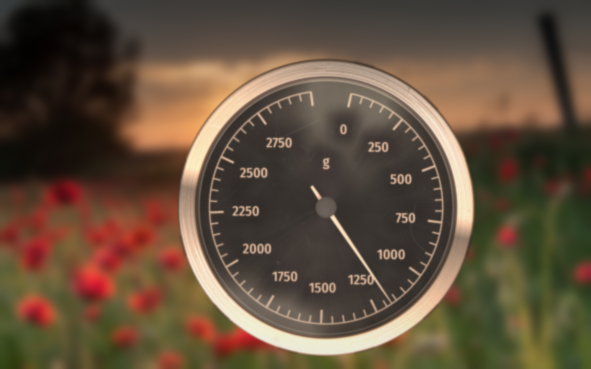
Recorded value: 1175 g
